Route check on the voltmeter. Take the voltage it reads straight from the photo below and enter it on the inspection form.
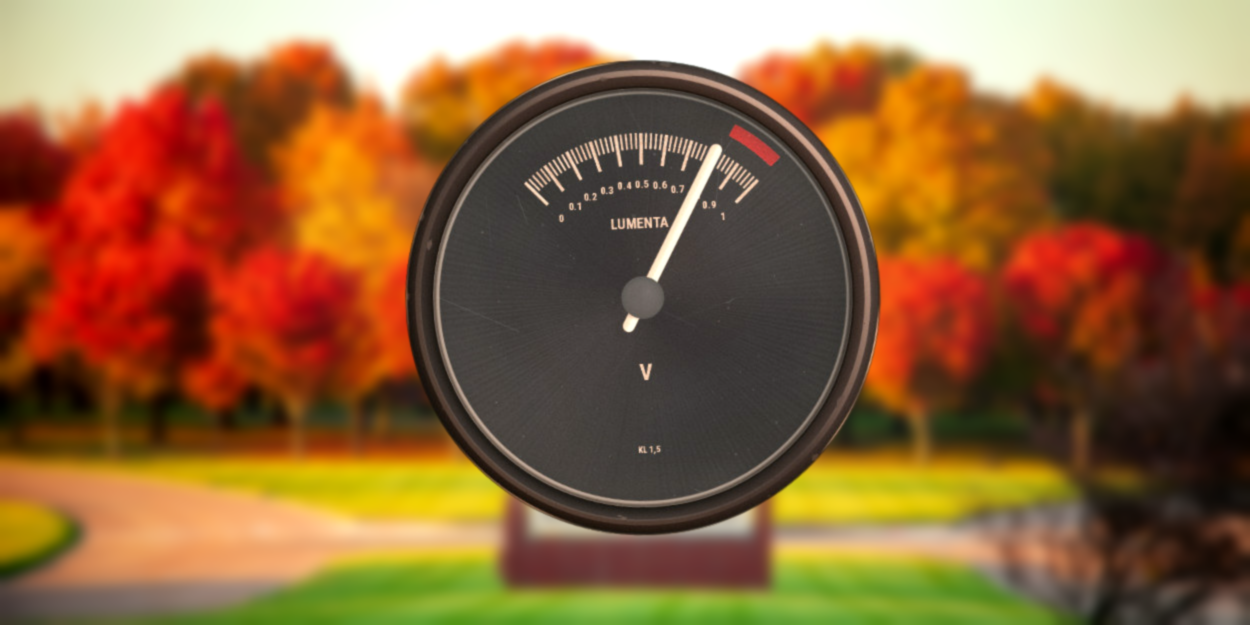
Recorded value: 0.8 V
